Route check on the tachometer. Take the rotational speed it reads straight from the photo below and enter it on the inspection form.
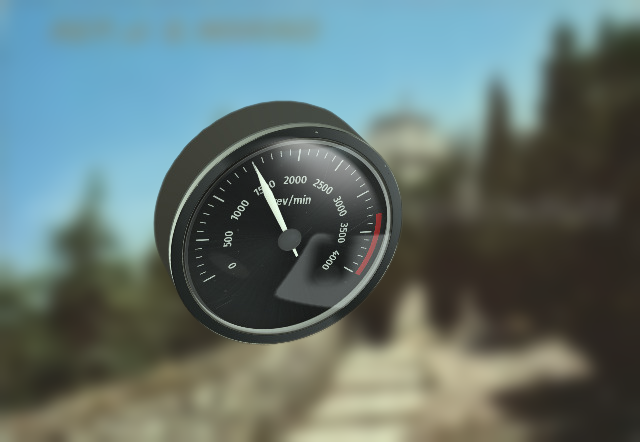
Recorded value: 1500 rpm
